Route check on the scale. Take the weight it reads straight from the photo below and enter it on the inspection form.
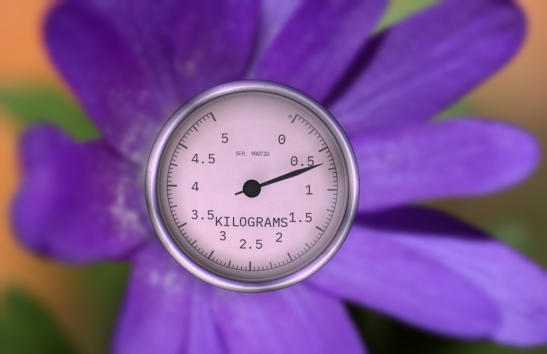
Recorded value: 0.65 kg
